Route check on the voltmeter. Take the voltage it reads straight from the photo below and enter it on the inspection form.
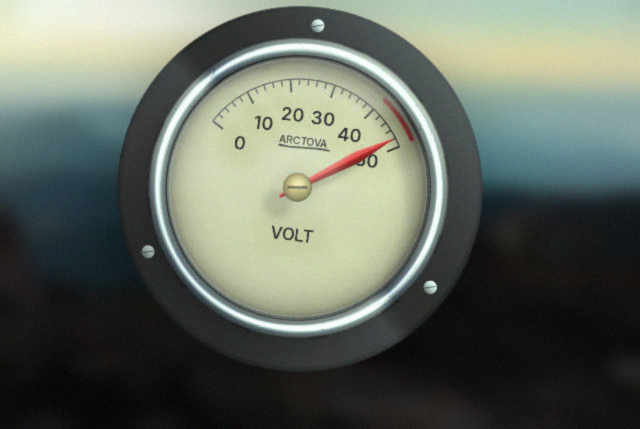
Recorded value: 48 V
